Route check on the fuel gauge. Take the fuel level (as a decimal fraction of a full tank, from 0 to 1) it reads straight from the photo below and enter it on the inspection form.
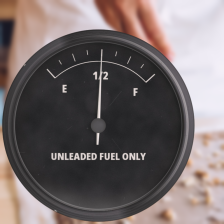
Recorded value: 0.5
